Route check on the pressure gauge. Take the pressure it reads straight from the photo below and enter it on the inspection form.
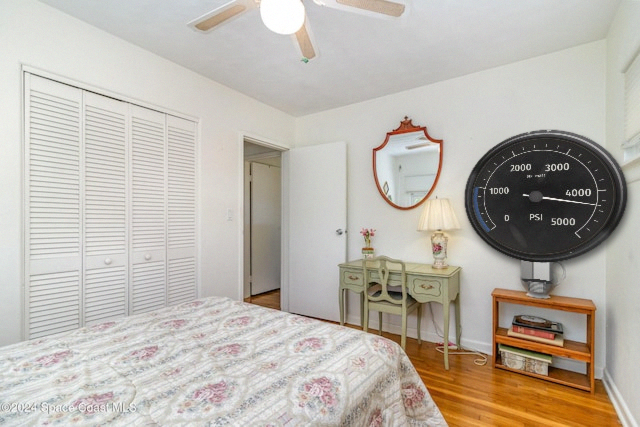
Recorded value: 4300 psi
